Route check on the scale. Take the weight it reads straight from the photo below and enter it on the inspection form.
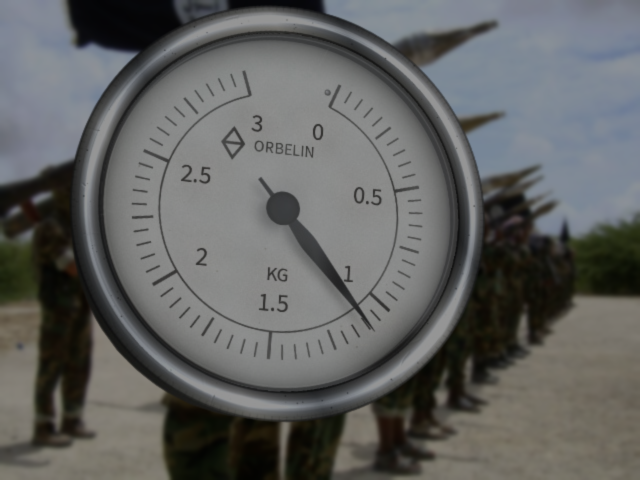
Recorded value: 1.1 kg
